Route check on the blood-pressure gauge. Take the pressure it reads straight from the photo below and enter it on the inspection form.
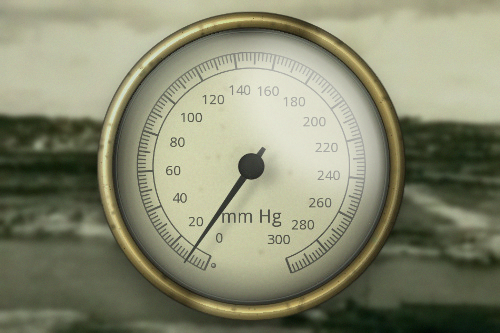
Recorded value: 10 mmHg
